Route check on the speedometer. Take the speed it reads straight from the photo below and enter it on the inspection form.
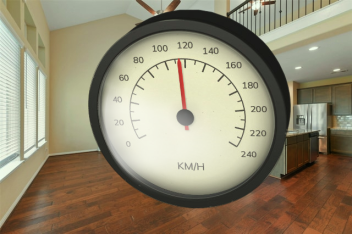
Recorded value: 115 km/h
